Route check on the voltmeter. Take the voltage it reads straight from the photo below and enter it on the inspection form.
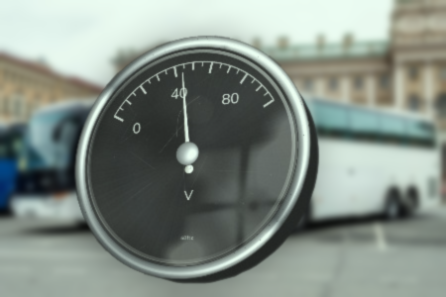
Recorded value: 45 V
